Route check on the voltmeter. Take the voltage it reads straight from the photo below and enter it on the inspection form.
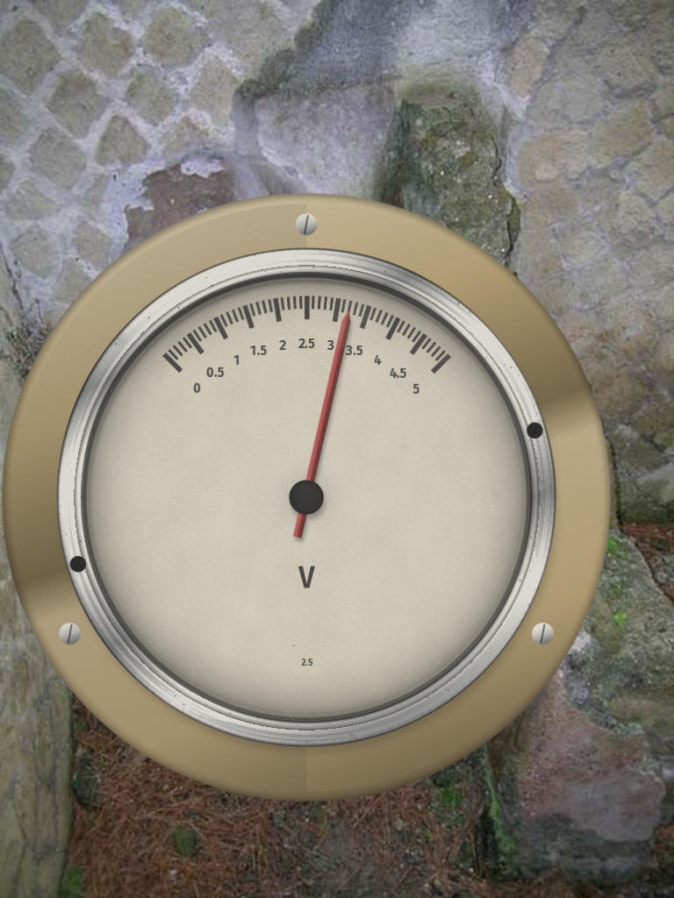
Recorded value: 3.2 V
